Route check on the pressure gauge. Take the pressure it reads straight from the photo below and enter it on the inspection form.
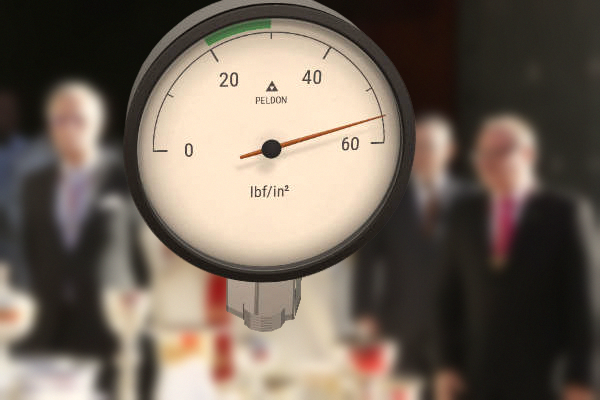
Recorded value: 55 psi
